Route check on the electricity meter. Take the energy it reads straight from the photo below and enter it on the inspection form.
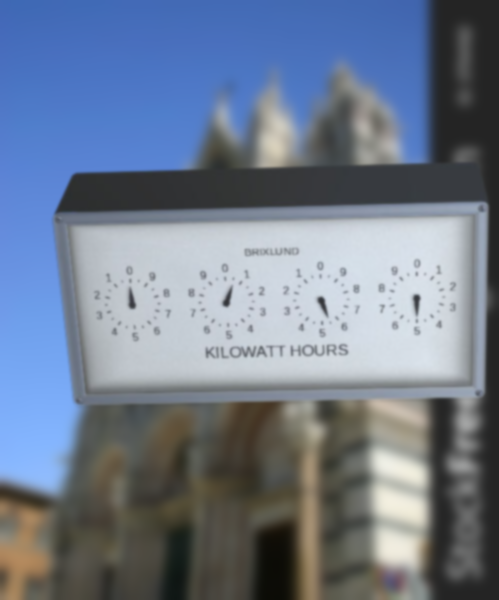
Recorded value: 55 kWh
